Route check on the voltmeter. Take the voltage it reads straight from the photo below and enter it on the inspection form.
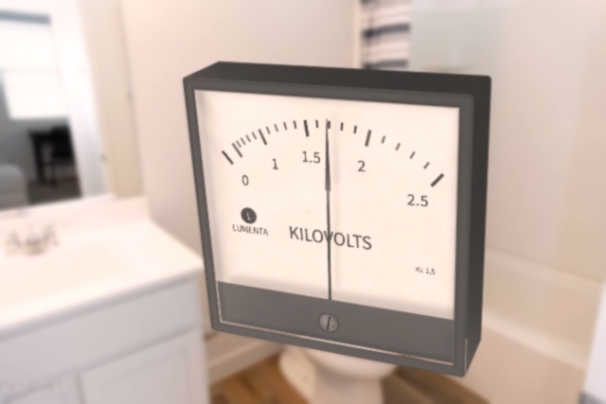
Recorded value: 1.7 kV
